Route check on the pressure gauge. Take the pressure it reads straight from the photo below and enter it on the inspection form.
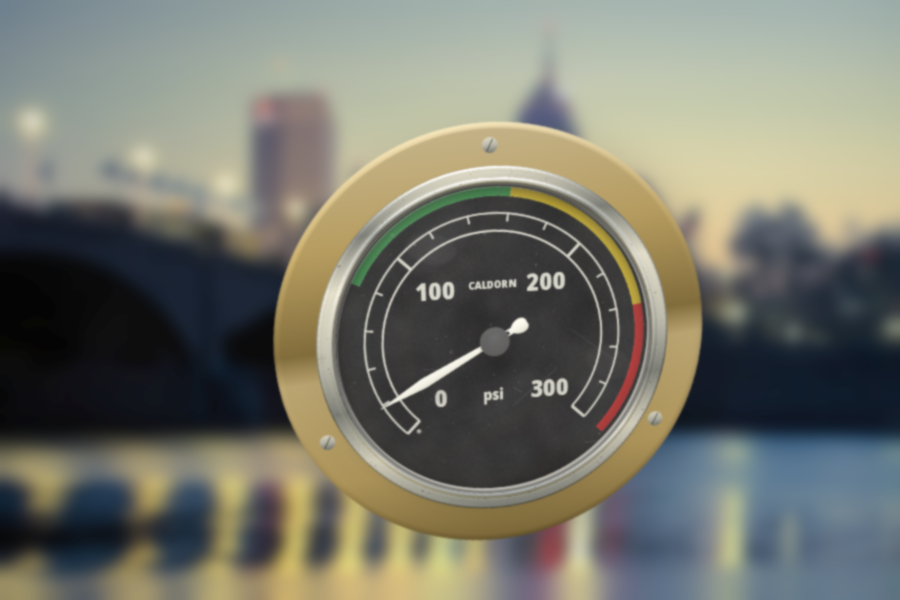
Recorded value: 20 psi
